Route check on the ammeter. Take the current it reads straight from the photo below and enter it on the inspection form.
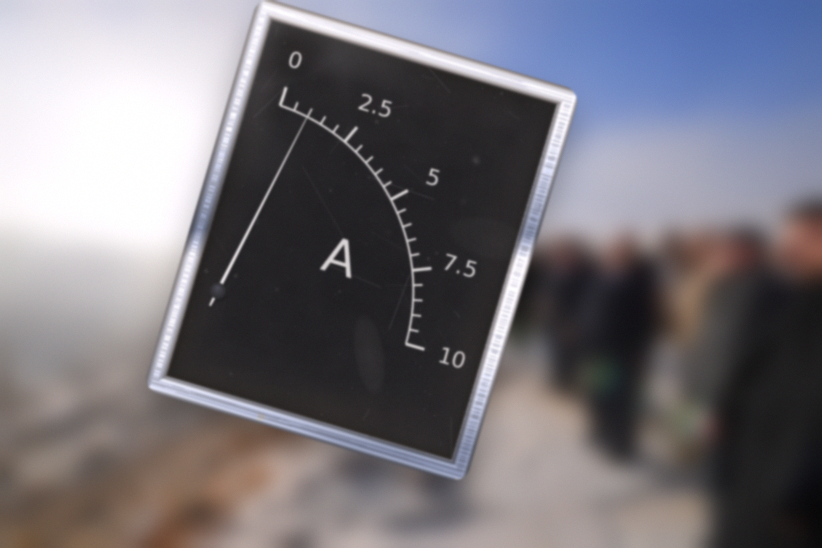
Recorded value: 1 A
